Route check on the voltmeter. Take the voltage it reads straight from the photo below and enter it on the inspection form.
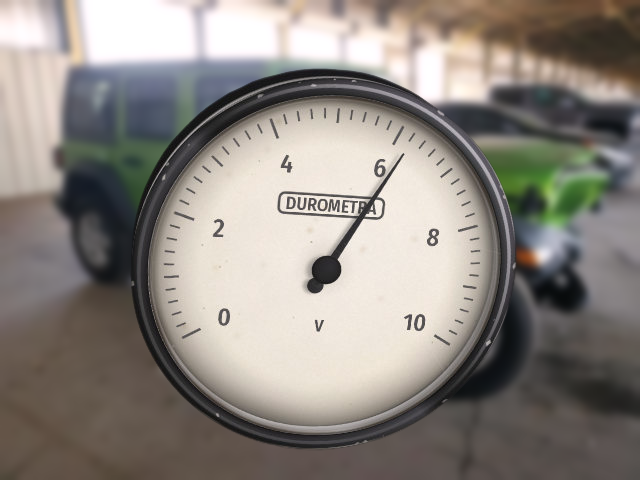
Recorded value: 6.2 V
